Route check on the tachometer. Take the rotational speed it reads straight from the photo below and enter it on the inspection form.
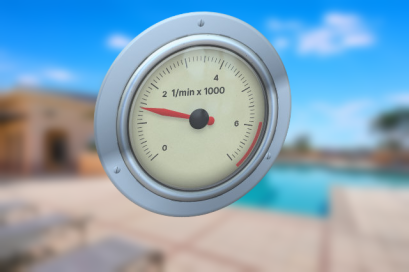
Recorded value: 1400 rpm
